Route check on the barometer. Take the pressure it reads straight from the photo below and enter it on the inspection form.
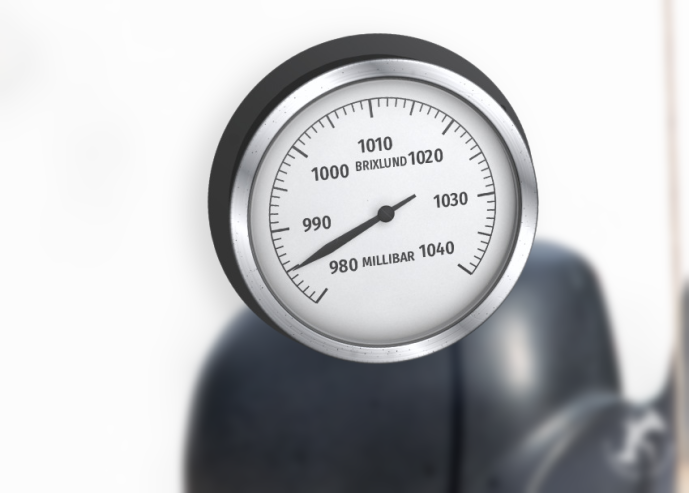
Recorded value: 985 mbar
